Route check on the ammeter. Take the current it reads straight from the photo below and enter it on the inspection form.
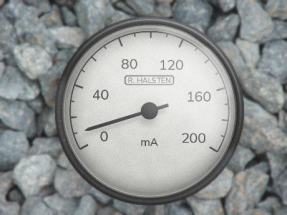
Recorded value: 10 mA
